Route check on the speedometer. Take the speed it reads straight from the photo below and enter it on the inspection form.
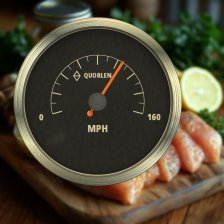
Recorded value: 105 mph
